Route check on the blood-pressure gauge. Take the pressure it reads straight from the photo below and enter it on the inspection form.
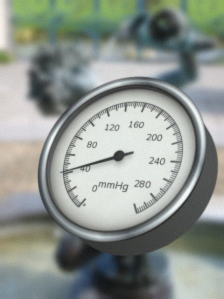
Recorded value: 40 mmHg
